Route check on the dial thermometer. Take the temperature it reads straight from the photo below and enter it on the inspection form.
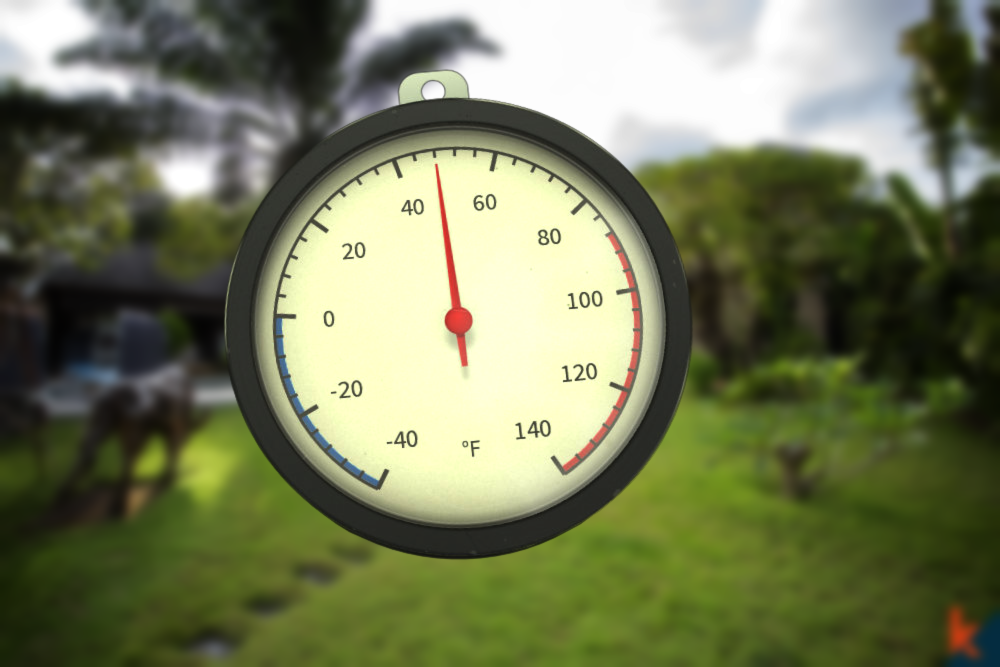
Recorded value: 48 °F
